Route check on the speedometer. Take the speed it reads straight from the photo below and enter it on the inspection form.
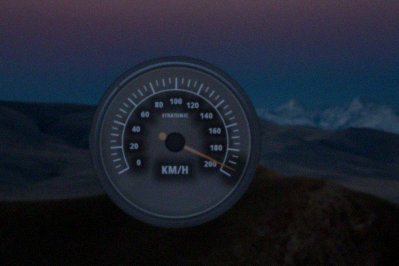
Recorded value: 195 km/h
